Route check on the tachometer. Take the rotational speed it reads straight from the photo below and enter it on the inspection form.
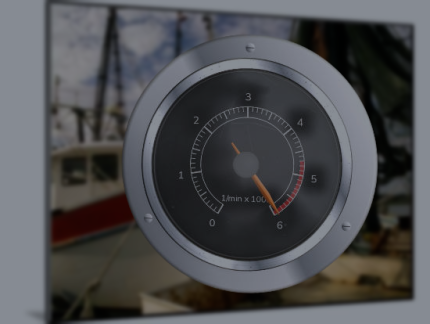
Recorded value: 5900 rpm
